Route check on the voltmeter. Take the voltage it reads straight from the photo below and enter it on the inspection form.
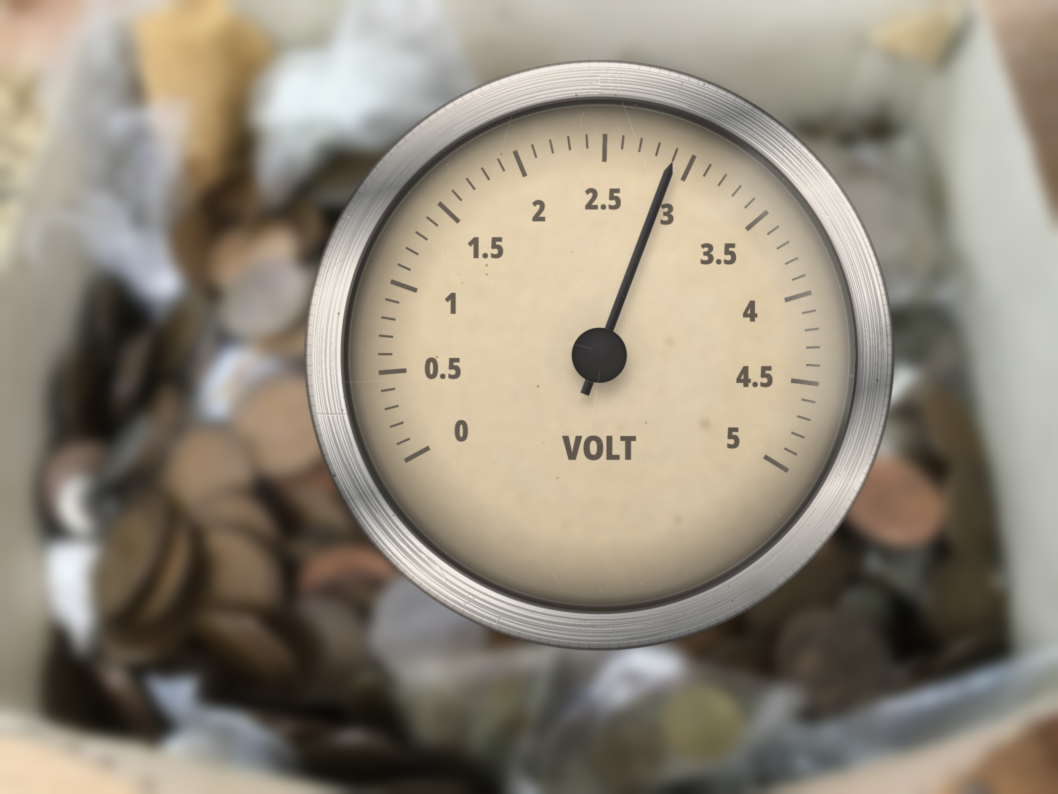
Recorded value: 2.9 V
